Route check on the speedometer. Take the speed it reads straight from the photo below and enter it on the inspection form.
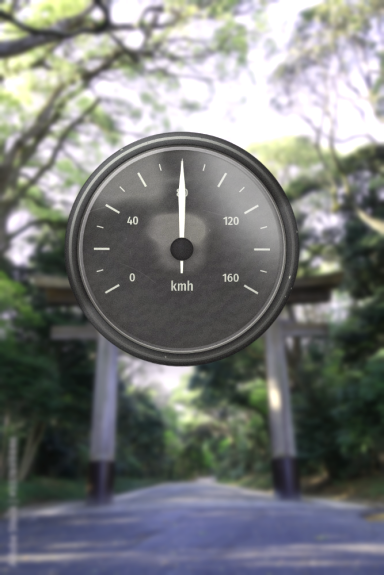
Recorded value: 80 km/h
